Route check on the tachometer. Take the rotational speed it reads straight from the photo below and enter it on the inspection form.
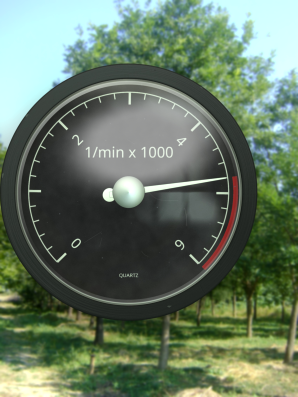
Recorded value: 4800 rpm
